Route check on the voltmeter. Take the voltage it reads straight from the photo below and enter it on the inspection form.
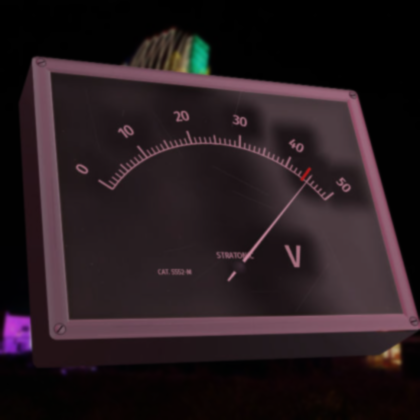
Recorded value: 45 V
